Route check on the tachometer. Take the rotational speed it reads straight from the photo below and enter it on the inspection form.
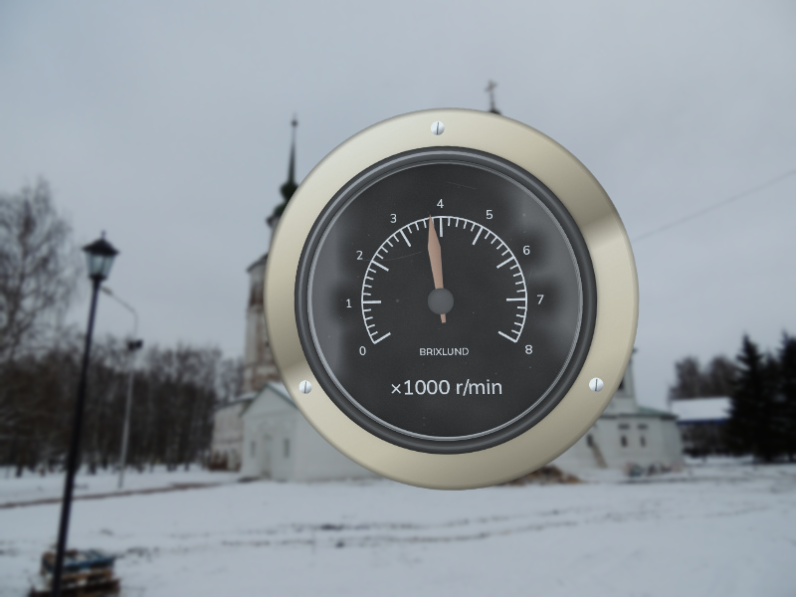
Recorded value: 3800 rpm
